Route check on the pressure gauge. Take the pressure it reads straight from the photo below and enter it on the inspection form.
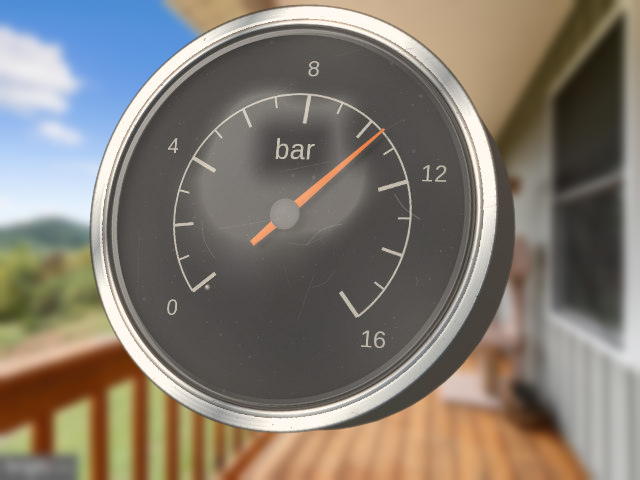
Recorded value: 10.5 bar
